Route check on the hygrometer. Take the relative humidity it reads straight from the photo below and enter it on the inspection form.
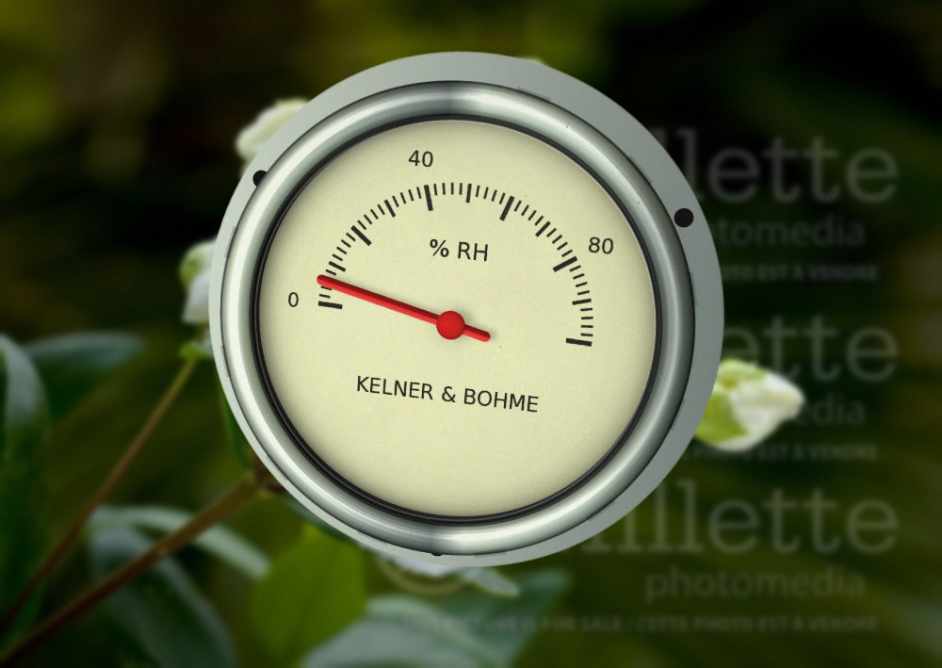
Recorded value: 6 %
